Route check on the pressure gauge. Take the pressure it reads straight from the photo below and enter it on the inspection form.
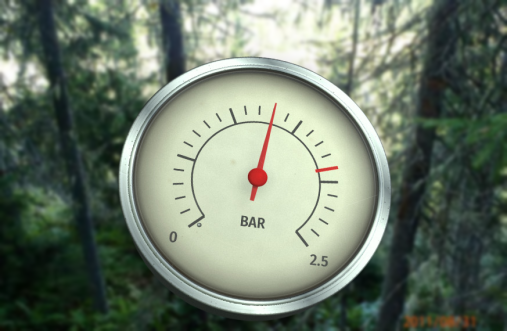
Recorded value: 1.3 bar
